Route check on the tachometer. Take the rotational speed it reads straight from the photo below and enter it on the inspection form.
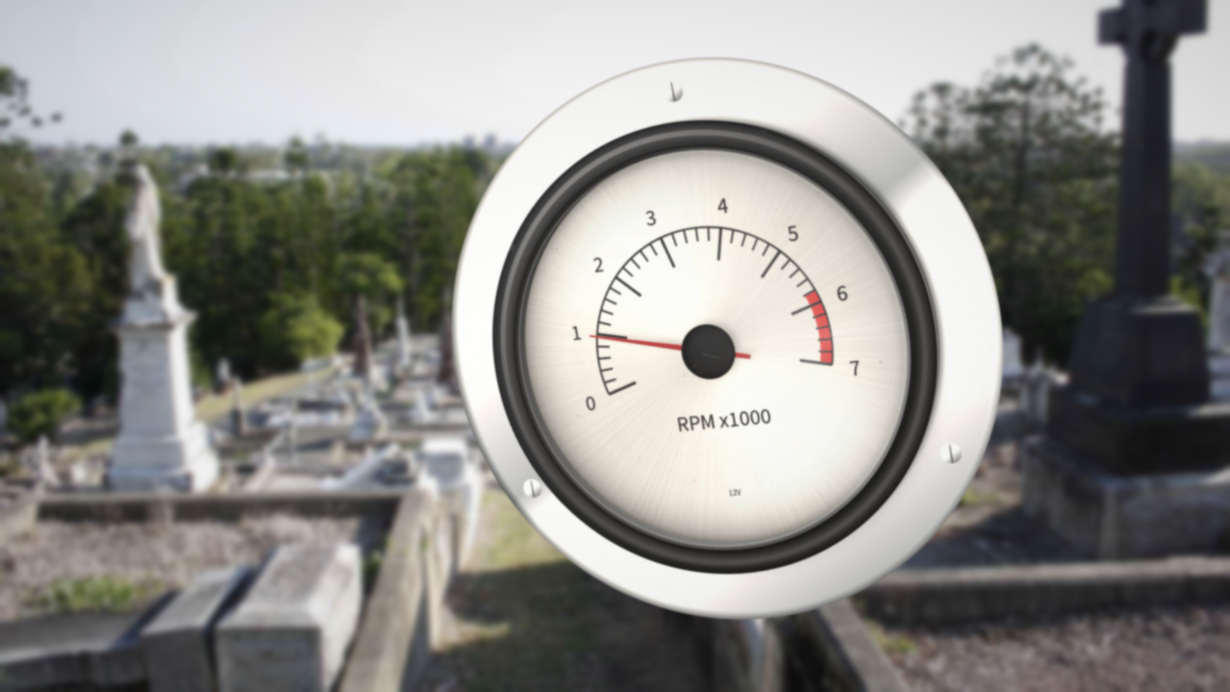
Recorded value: 1000 rpm
